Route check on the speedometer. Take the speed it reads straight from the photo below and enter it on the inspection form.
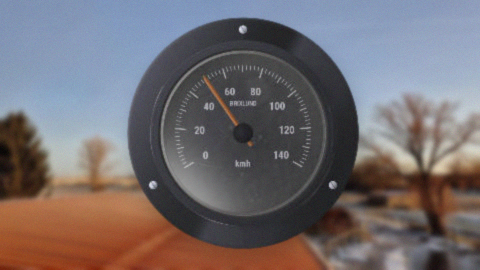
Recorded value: 50 km/h
